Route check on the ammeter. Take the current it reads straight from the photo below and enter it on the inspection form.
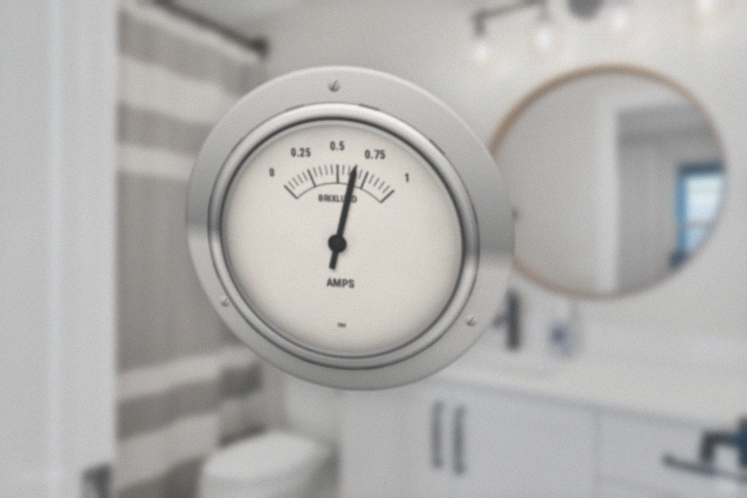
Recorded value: 0.65 A
